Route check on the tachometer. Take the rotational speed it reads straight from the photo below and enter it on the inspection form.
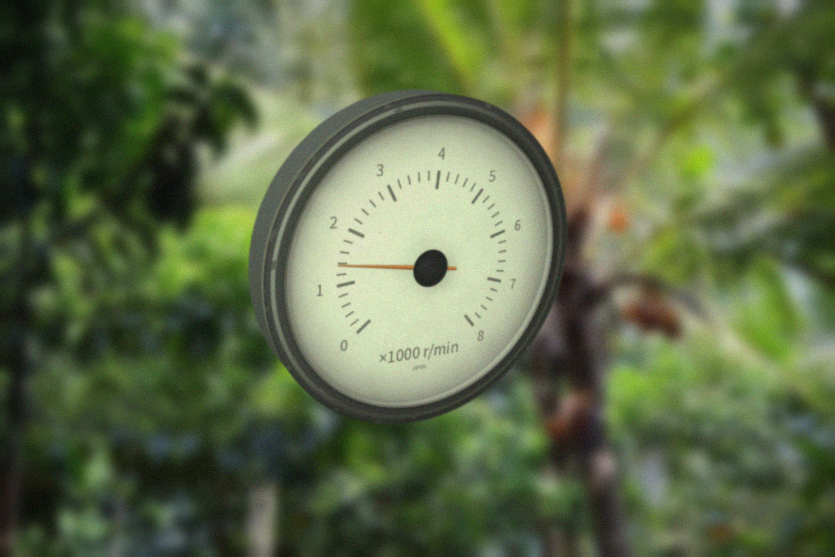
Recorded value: 1400 rpm
